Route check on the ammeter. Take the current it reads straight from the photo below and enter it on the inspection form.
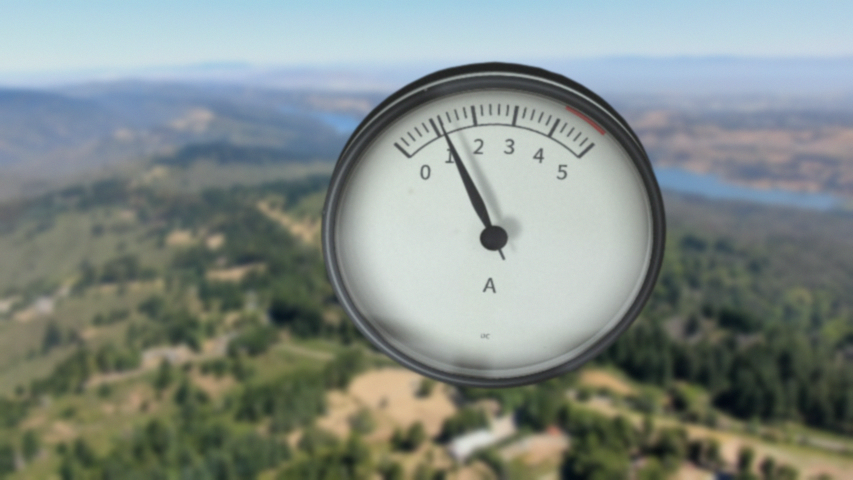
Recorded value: 1.2 A
